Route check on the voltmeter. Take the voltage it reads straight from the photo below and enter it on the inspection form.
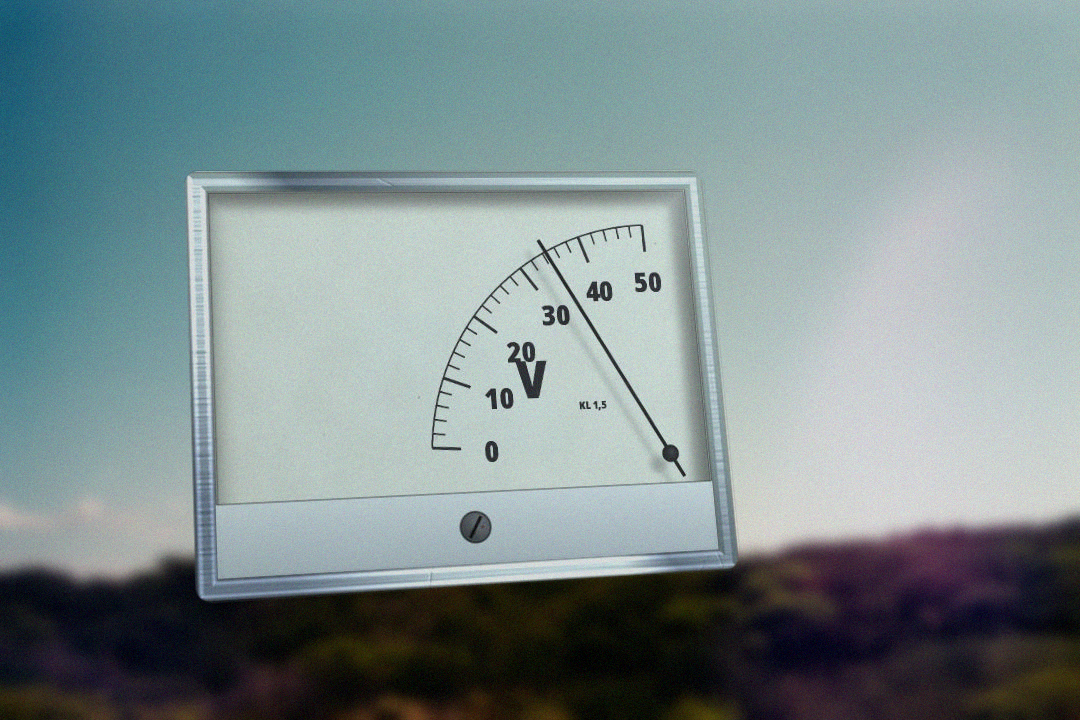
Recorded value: 34 V
